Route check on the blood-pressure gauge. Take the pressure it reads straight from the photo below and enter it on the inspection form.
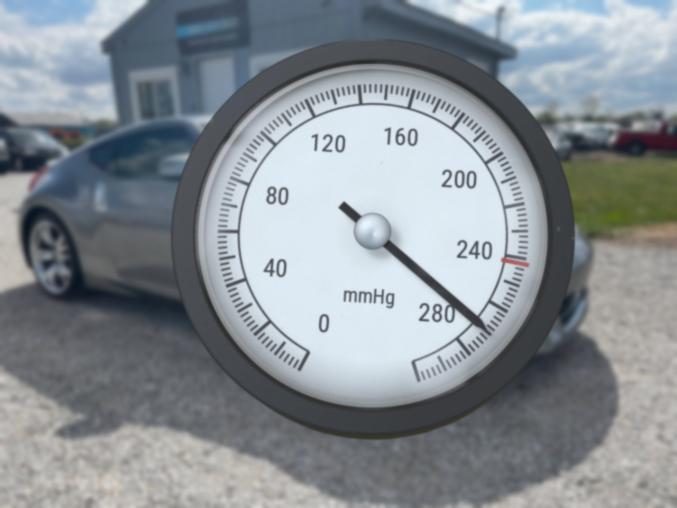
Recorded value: 270 mmHg
